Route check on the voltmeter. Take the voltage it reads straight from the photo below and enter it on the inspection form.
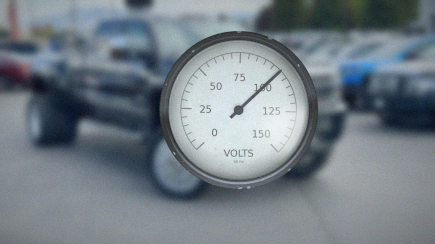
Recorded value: 100 V
